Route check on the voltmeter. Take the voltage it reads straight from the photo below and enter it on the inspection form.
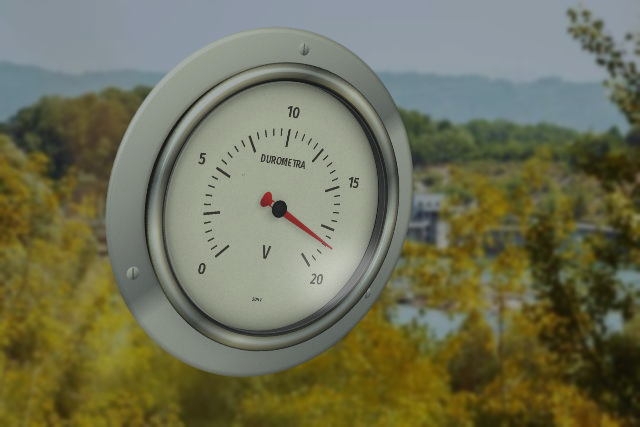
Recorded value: 18.5 V
